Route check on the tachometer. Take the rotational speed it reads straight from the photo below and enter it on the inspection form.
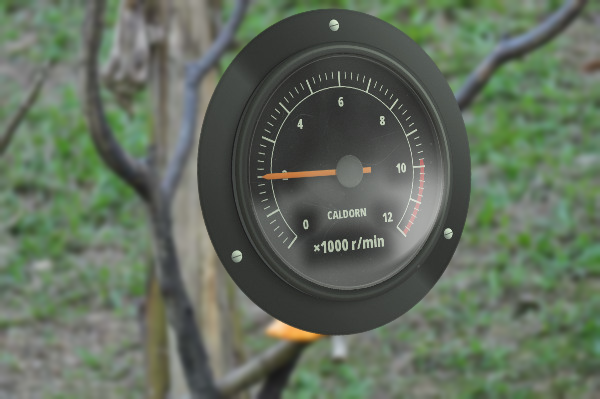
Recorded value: 2000 rpm
